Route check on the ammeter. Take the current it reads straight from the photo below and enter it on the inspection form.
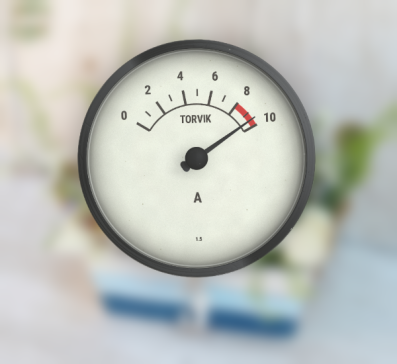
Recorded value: 9.5 A
